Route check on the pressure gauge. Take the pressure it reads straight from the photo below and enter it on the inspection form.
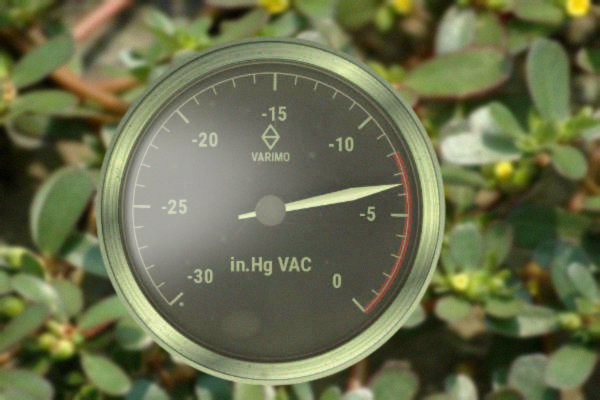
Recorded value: -6.5 inHg
